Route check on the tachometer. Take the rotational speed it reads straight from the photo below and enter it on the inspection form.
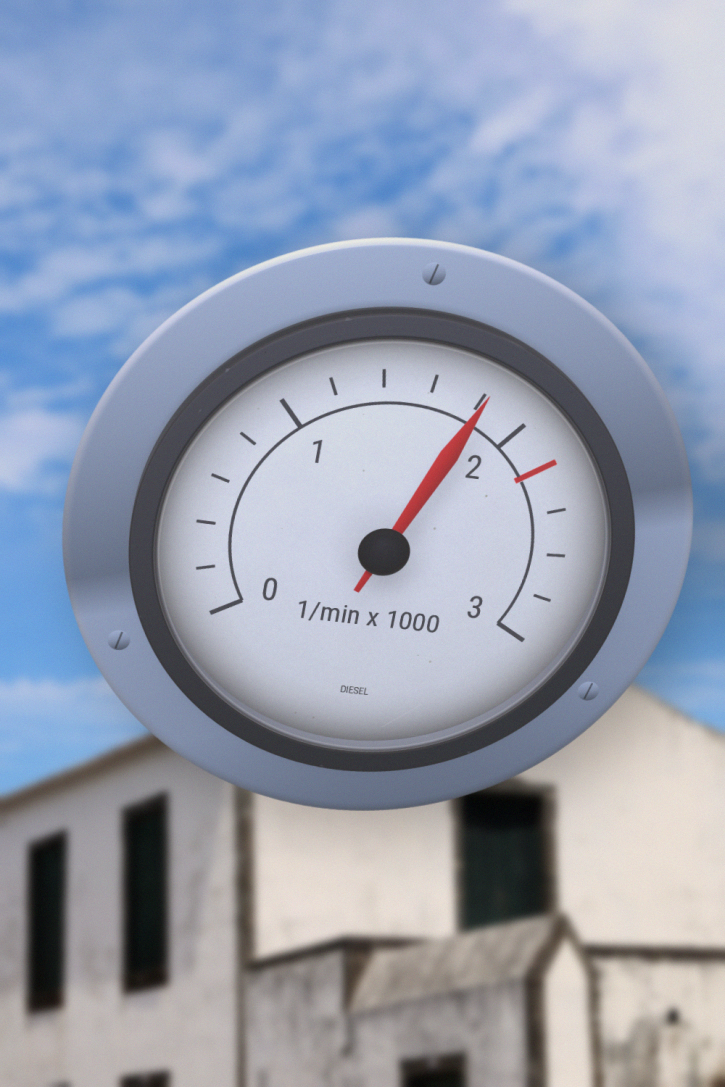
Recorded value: 1800 rpm
